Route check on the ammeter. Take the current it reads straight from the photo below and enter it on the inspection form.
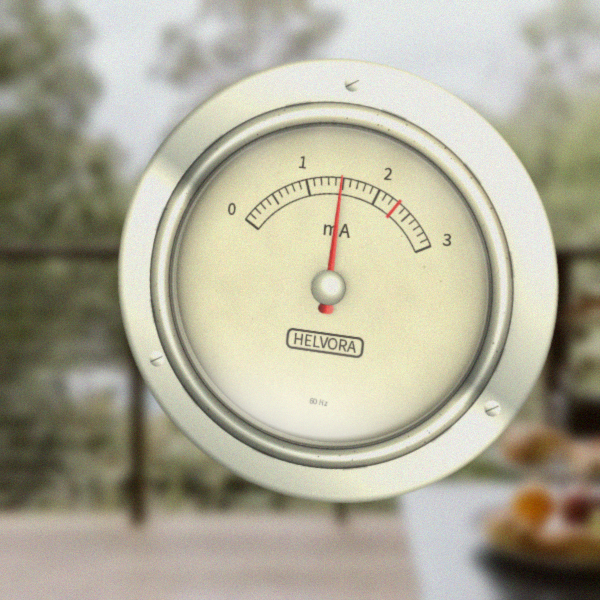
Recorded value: 1.5 mA
